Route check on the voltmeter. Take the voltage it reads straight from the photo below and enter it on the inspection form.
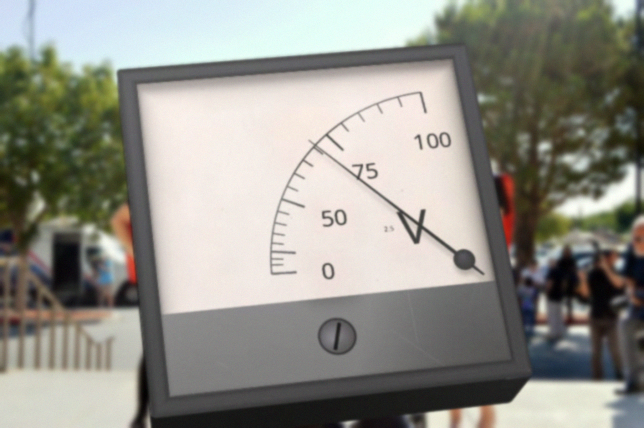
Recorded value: 70 V
